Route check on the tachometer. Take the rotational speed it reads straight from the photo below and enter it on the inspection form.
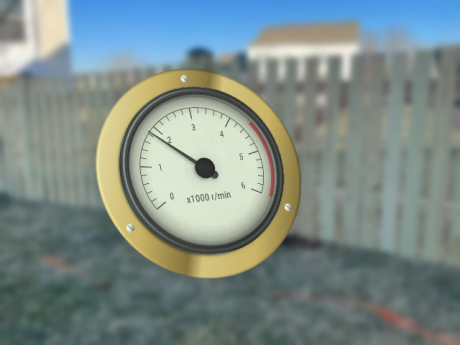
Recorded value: 1800 rpm
